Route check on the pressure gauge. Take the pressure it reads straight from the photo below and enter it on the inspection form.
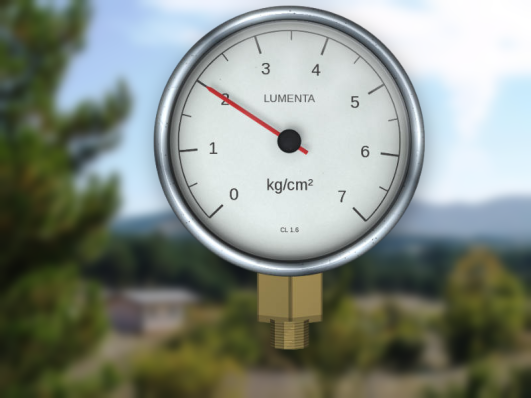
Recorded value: 2 kg/cm²
